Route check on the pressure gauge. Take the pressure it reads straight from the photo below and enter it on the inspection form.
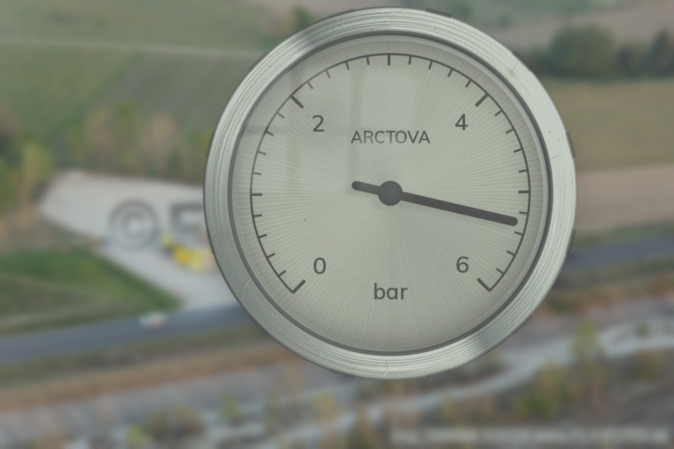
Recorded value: 5.3 bar
